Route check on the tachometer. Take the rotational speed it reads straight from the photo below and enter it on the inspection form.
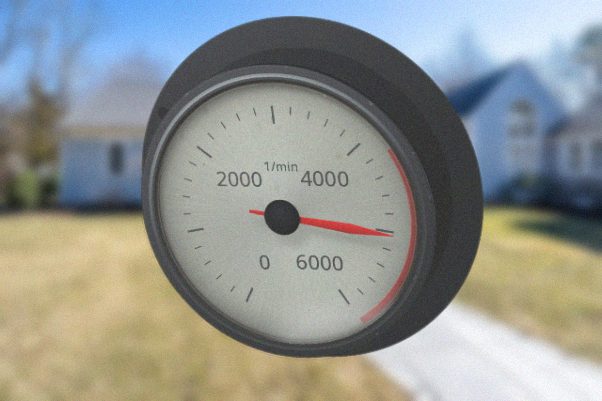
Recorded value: 5000 rpm
